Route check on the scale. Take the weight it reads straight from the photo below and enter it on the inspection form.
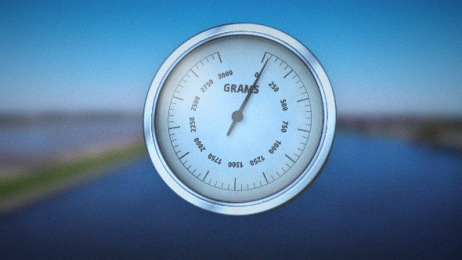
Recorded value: 50 g
